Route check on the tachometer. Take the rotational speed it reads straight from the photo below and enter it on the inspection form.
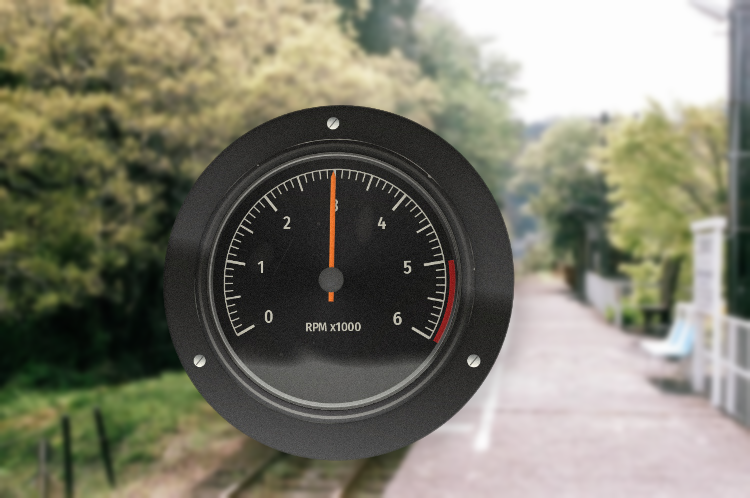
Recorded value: 3000 rpm
